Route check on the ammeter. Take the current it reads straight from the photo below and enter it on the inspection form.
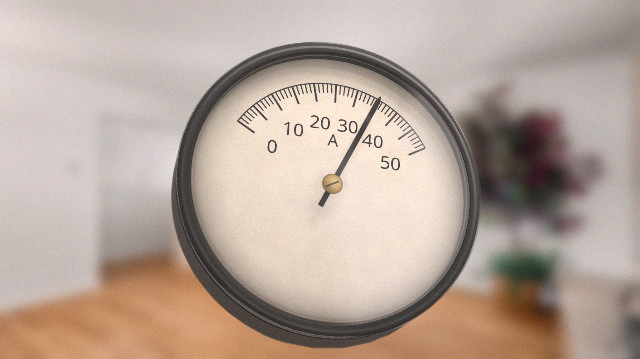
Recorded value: 35 A
